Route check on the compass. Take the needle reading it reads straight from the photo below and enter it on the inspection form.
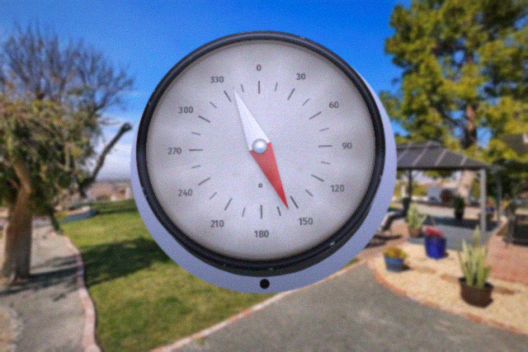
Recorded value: 157.5 °
